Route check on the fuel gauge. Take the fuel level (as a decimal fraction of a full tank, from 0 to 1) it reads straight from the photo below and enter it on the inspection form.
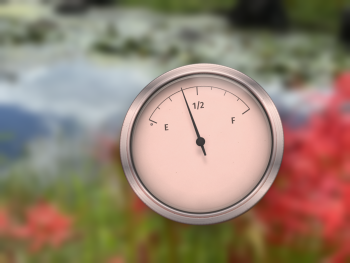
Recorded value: 0.375
